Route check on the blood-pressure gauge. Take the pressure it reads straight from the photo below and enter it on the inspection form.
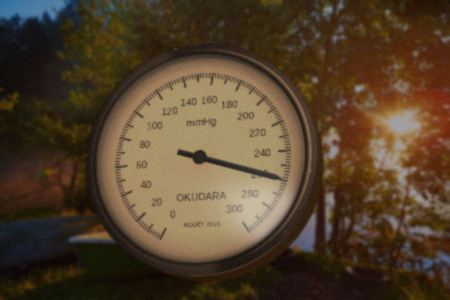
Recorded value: 260 mmHg
